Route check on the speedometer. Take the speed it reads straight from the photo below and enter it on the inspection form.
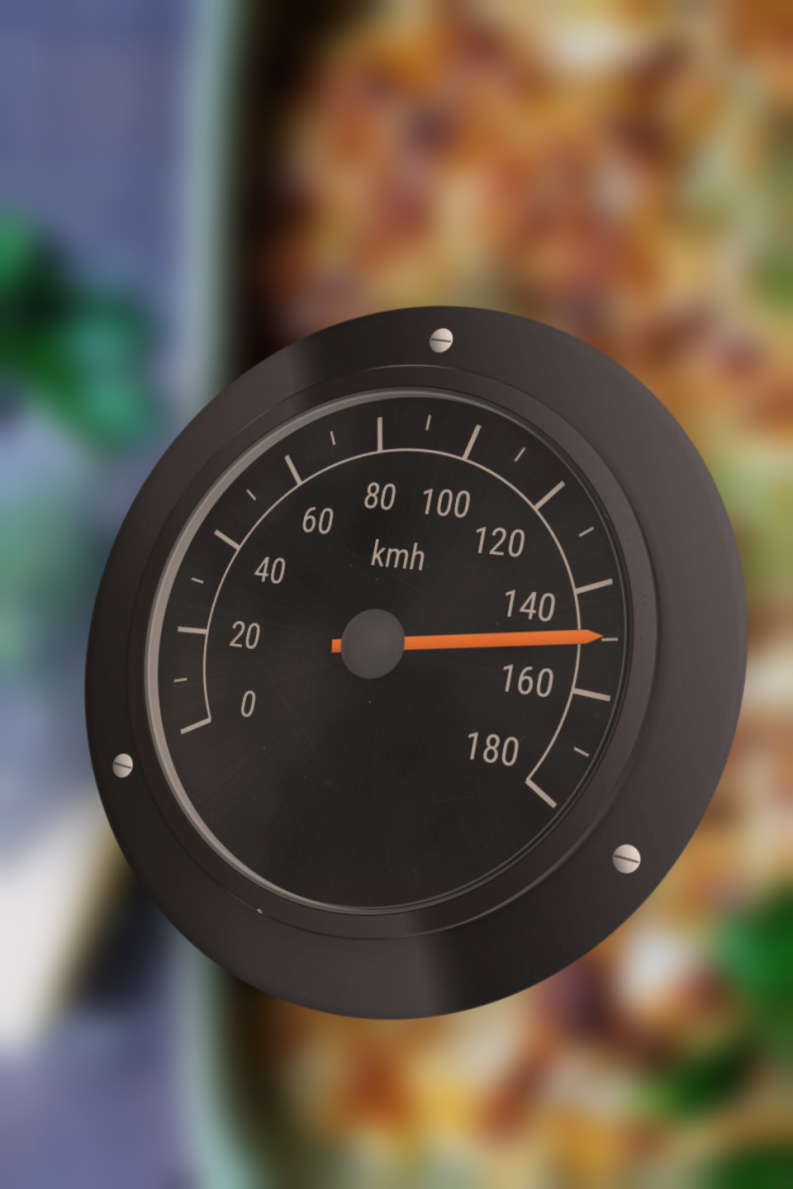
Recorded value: 150 km/h
